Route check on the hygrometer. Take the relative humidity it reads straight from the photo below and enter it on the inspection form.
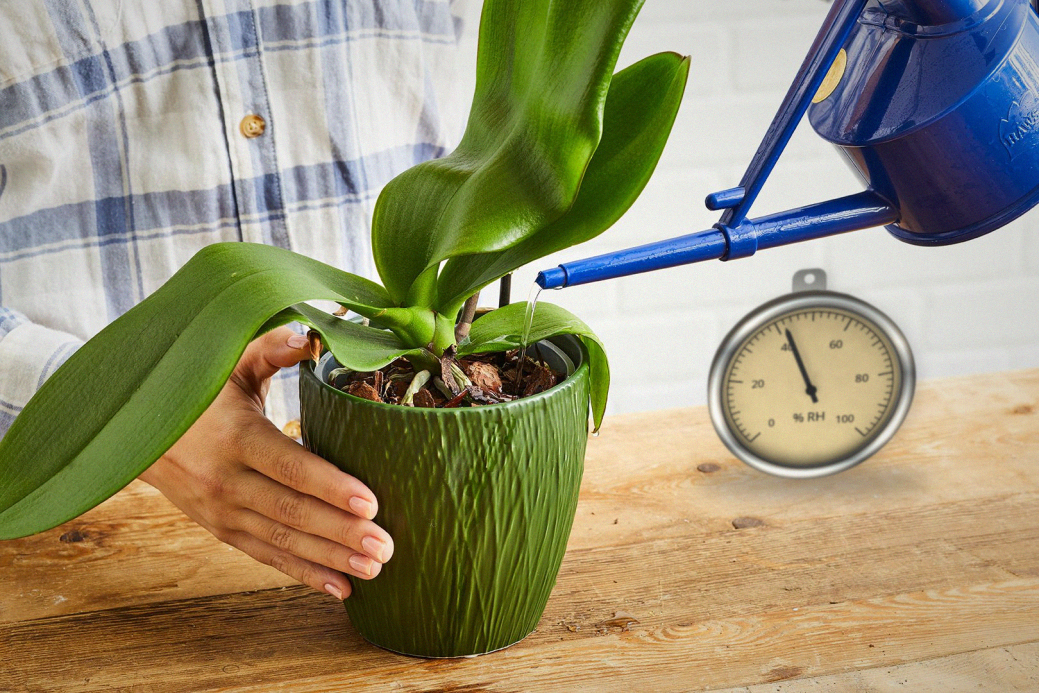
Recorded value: 42 %
